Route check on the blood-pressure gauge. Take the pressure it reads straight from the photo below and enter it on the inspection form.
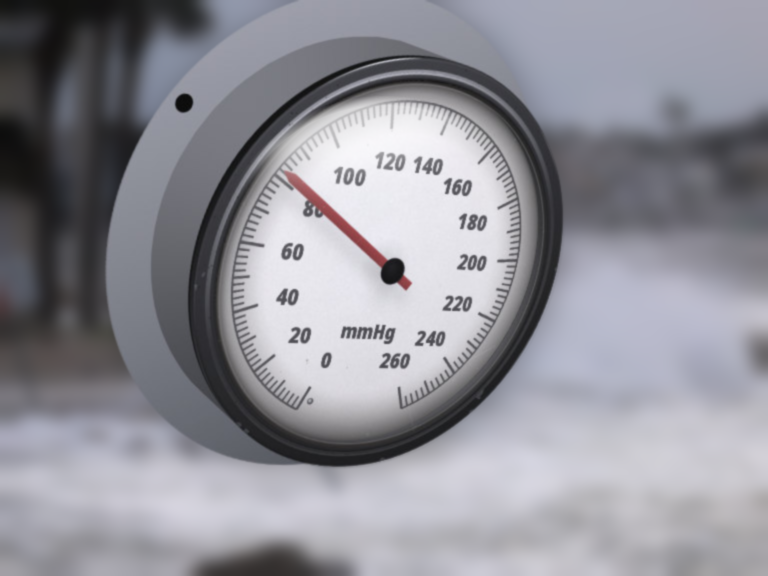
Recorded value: 82 mmHg
